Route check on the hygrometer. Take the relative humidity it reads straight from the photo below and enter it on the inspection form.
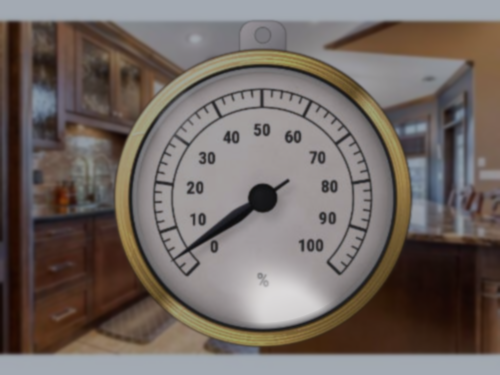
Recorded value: 4 %
